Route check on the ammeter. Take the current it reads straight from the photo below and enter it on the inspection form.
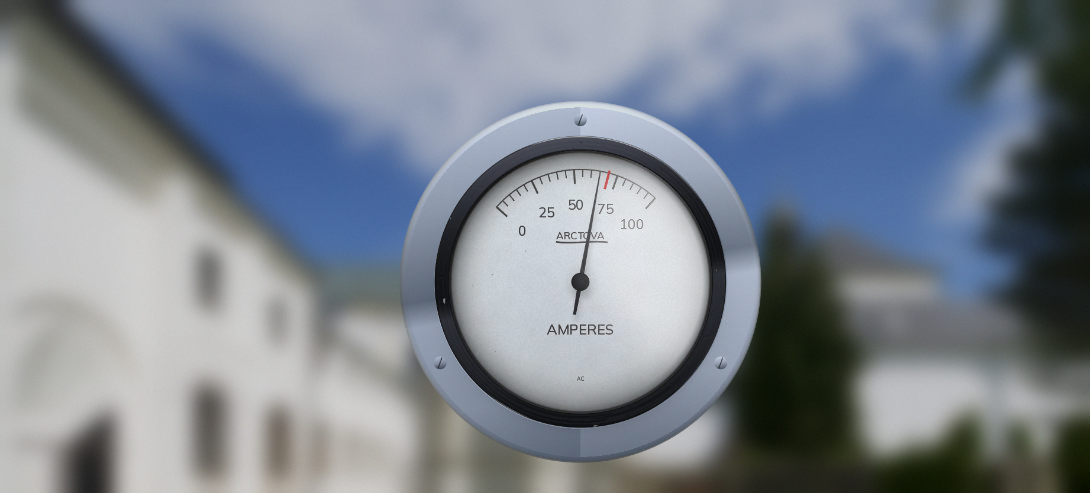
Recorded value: 65 A
